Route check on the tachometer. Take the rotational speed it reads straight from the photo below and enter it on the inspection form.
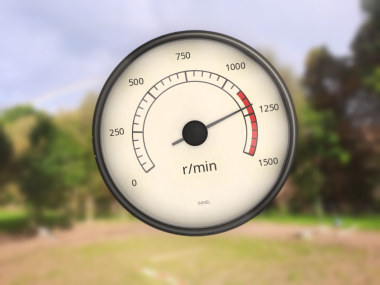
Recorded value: 1200 rpm
